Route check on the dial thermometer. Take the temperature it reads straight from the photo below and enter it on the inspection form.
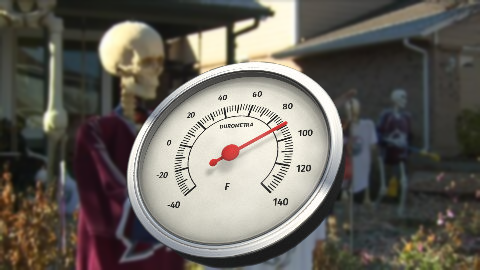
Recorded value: 90 °F
